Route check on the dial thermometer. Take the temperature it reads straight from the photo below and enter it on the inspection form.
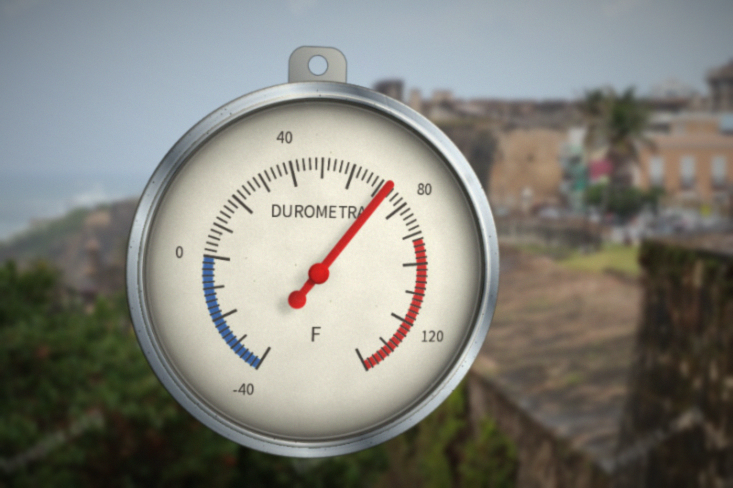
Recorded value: 72 °F
